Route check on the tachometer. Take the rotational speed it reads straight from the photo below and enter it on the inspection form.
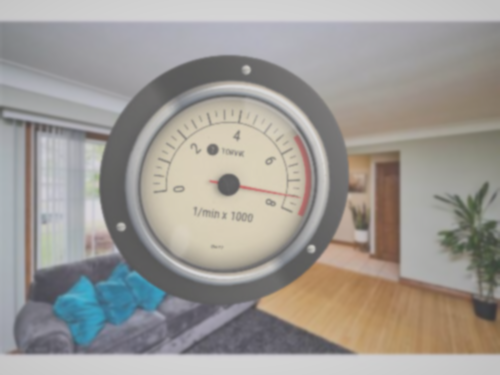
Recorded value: 7500 rpm
